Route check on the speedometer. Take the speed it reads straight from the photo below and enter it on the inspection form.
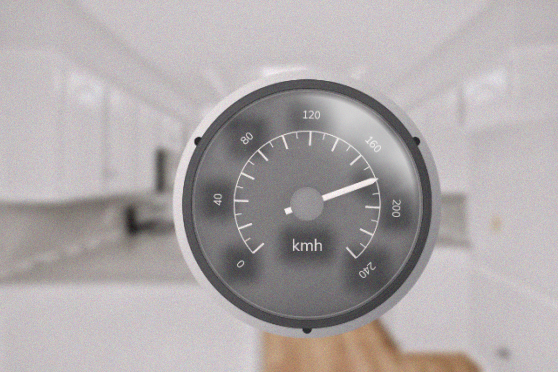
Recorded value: 180 km/h
